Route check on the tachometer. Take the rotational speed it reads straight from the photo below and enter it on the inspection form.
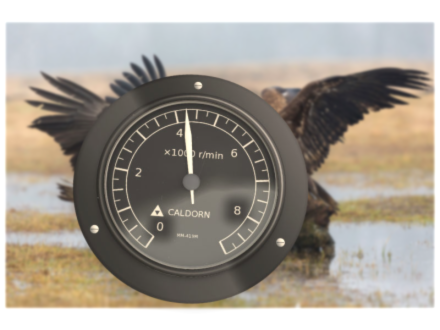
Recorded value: 4250 rpm
